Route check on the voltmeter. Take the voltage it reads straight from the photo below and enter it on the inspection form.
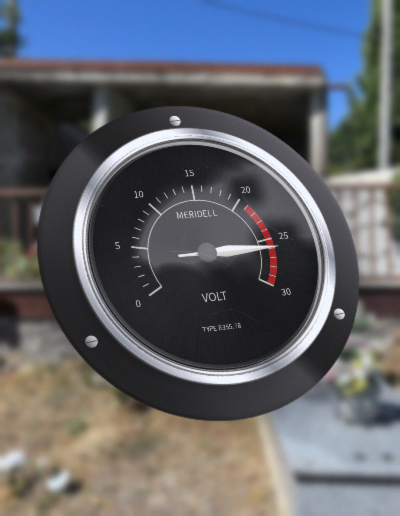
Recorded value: 26 V
